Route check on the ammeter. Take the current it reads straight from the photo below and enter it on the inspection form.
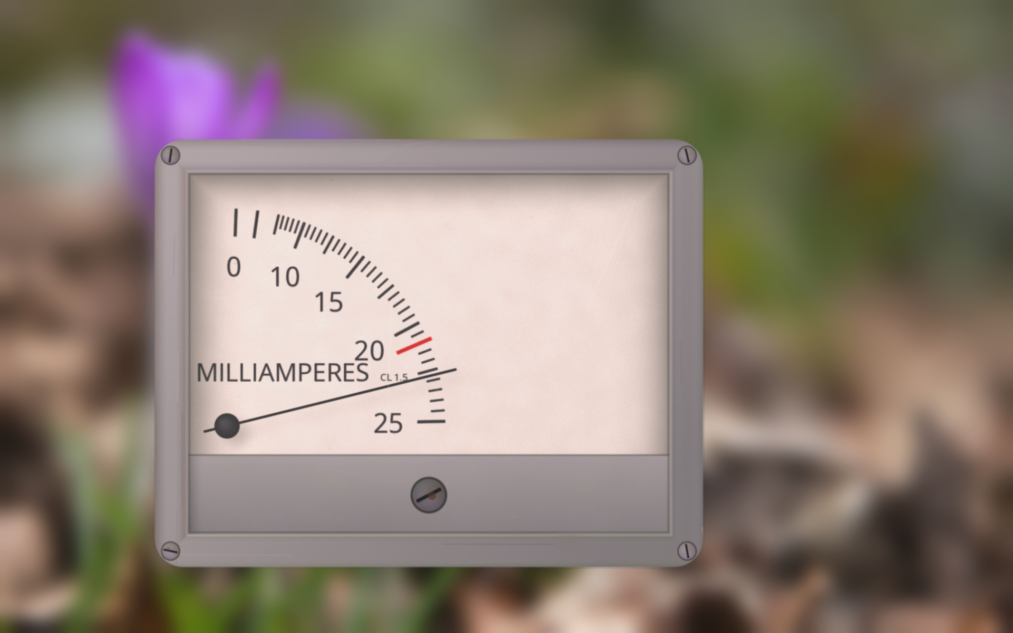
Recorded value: 22.75 mA
